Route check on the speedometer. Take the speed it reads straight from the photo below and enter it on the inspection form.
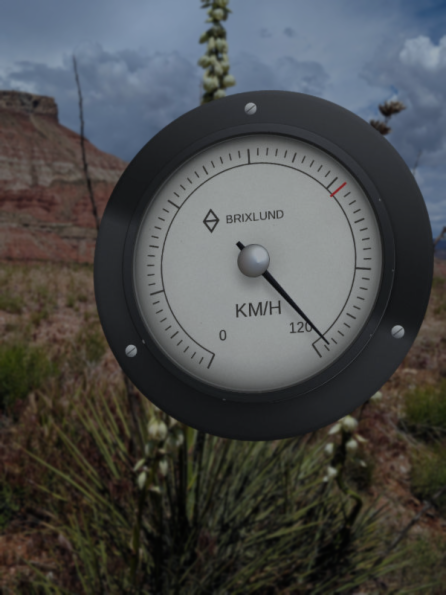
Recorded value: 117 km/h
